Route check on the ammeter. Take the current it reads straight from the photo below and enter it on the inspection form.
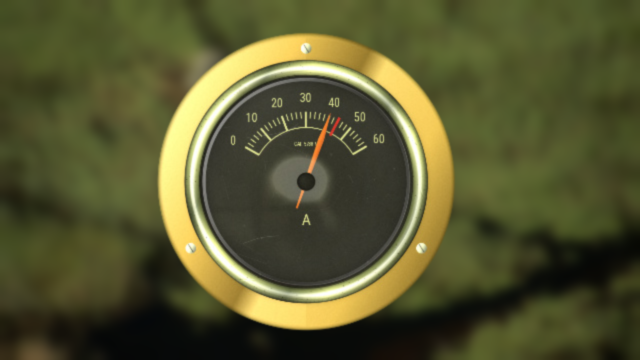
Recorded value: 40 A
